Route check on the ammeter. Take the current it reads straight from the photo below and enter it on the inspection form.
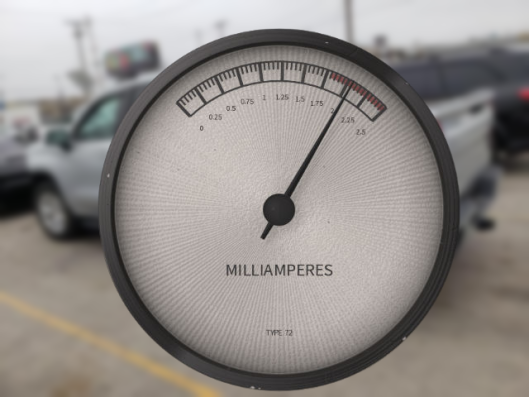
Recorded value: 2.05 mA
